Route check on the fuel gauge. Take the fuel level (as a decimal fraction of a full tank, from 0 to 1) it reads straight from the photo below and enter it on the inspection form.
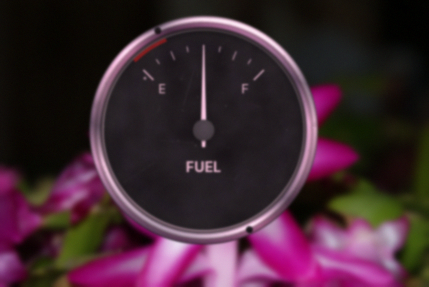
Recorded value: 0.5
